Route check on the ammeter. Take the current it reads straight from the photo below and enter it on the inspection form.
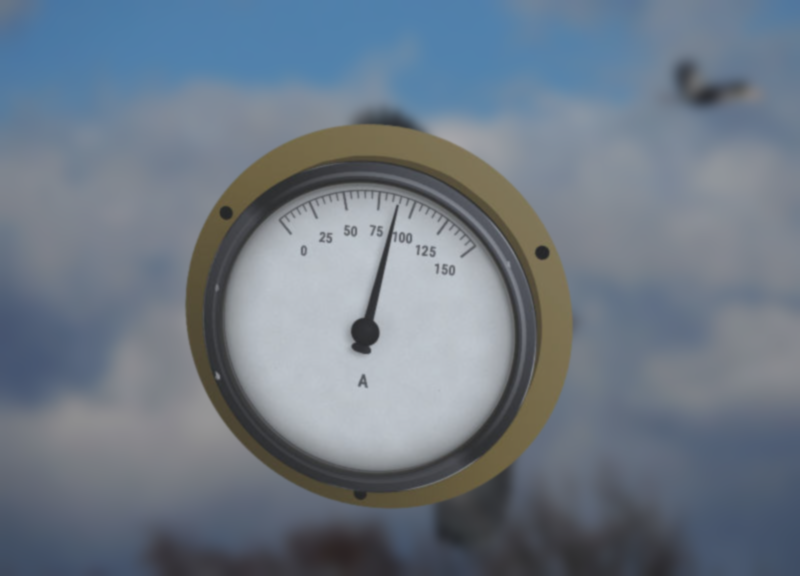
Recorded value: 90 A
